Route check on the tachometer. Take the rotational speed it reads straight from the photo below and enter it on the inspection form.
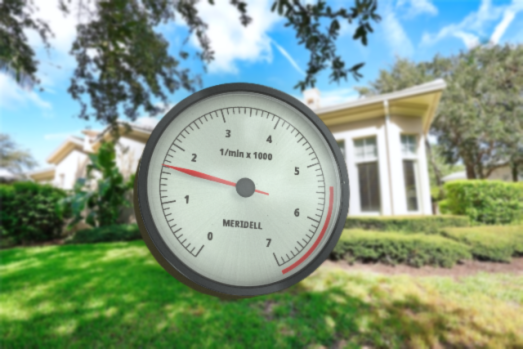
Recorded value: 1600 rpm
